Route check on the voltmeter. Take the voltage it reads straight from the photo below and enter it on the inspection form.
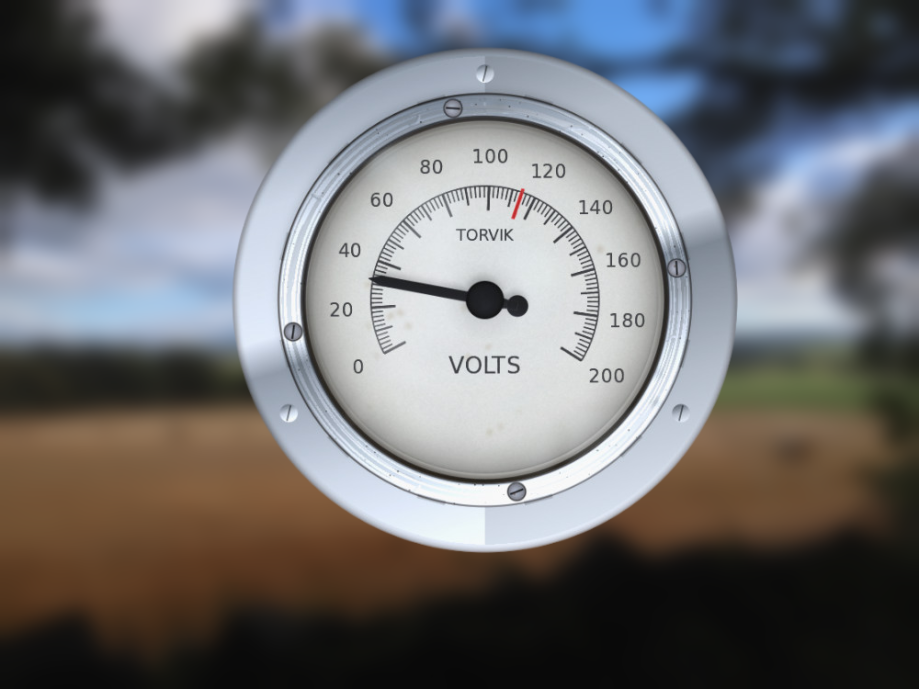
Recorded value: 32 V
